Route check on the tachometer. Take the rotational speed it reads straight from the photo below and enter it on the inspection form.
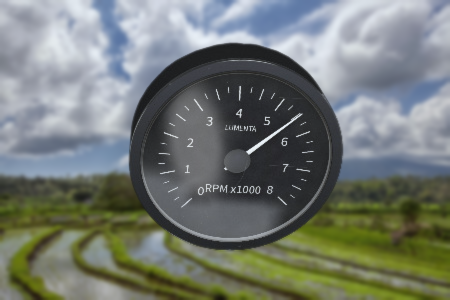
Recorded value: 5500 rpm
